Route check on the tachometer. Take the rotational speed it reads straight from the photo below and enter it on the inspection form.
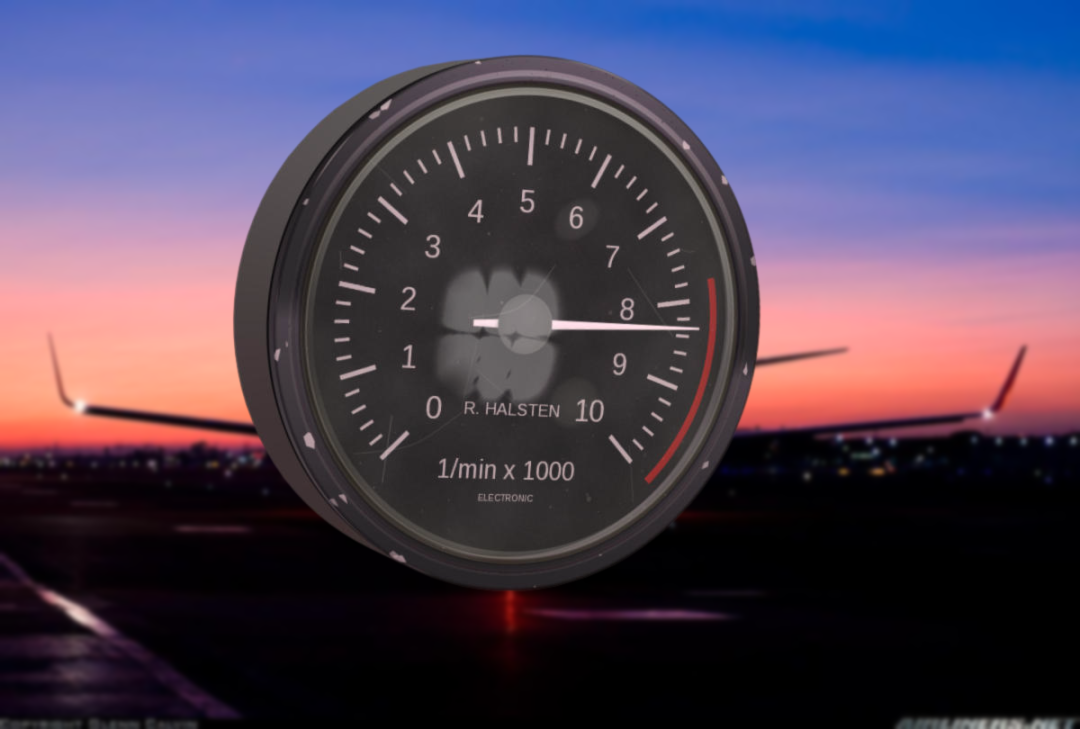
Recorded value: 8300 rpm
